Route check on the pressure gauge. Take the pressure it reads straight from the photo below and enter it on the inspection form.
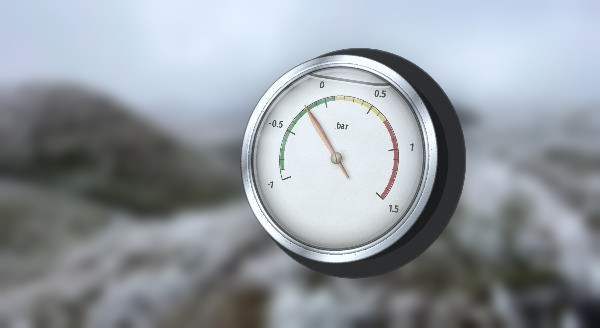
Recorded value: -0.2 bar
